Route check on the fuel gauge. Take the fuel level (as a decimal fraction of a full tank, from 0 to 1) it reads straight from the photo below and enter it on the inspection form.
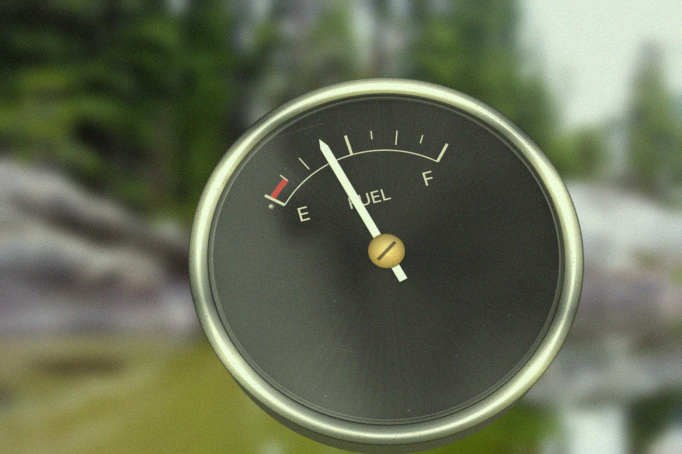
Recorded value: 0.375
